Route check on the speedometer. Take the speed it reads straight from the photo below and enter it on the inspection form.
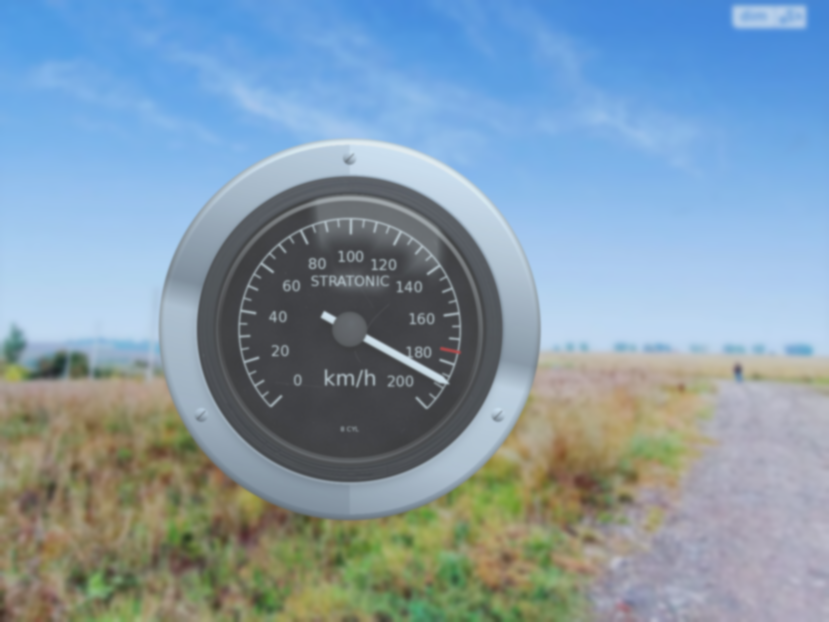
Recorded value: 187.5 km/h
